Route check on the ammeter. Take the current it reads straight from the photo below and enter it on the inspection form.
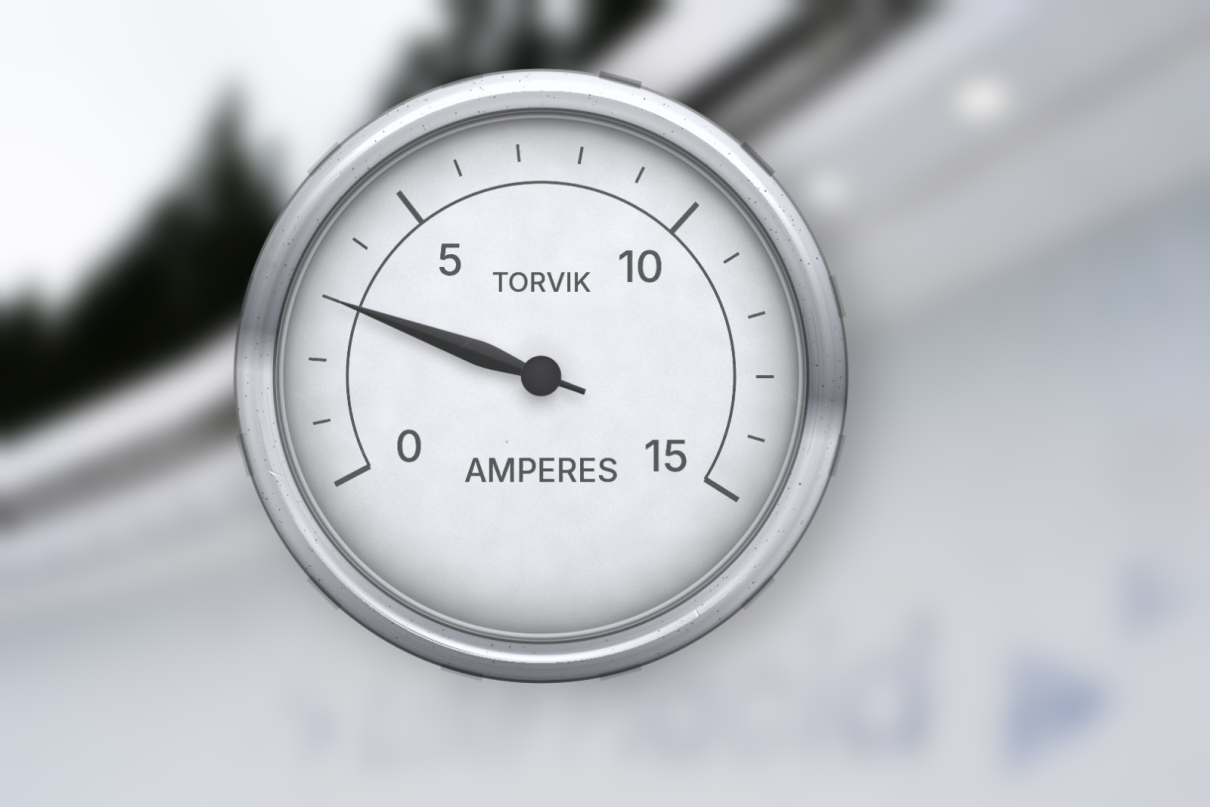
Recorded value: 3 A
